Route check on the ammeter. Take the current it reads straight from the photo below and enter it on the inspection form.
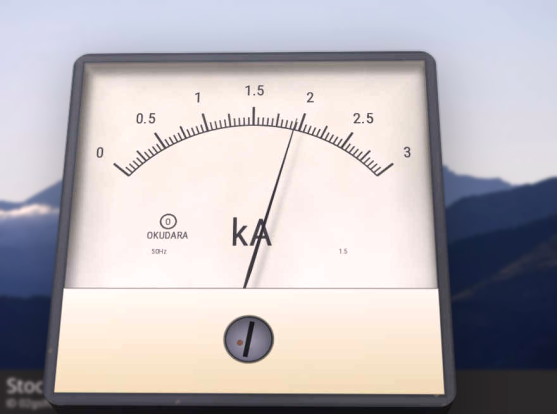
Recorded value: 1.95 kA
